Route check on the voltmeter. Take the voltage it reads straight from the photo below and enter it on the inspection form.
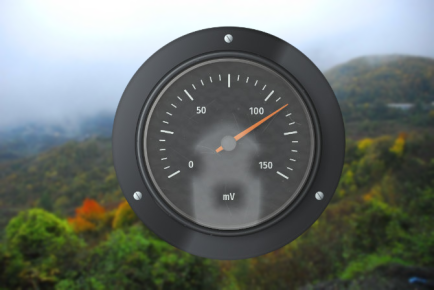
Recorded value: 110 mV
